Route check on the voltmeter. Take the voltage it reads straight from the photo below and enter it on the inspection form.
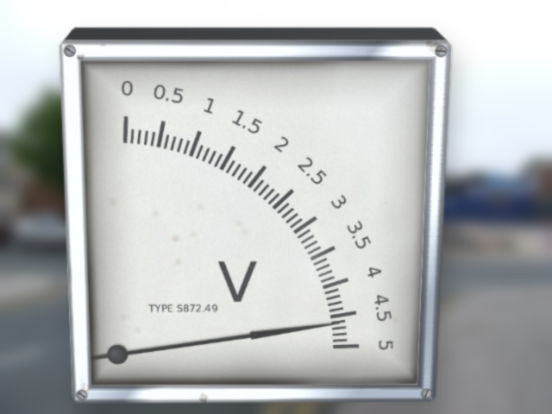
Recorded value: 4.6 V
